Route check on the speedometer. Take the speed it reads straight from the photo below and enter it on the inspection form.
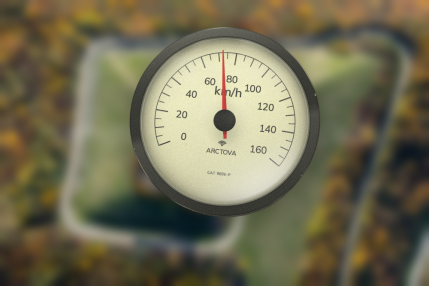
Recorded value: 72.5 km/h
